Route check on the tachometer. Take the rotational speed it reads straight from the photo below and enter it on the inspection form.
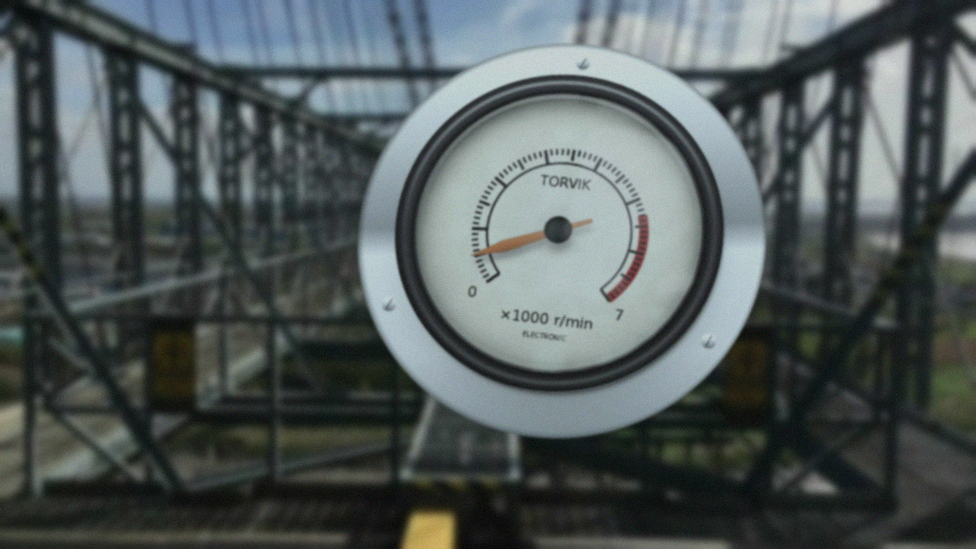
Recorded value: 500 rpm
